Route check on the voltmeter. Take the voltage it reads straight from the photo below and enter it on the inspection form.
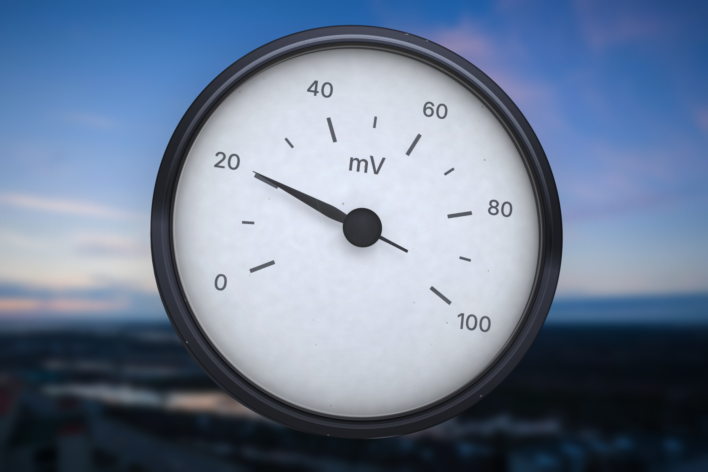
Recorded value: 20 mV
